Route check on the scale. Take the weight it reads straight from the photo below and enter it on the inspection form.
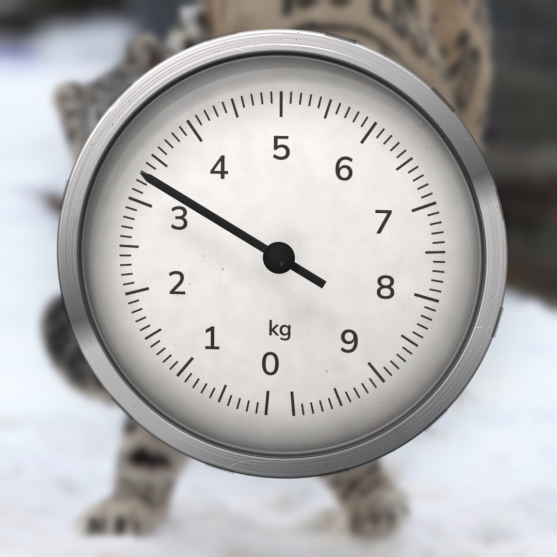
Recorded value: 3.3 kg
